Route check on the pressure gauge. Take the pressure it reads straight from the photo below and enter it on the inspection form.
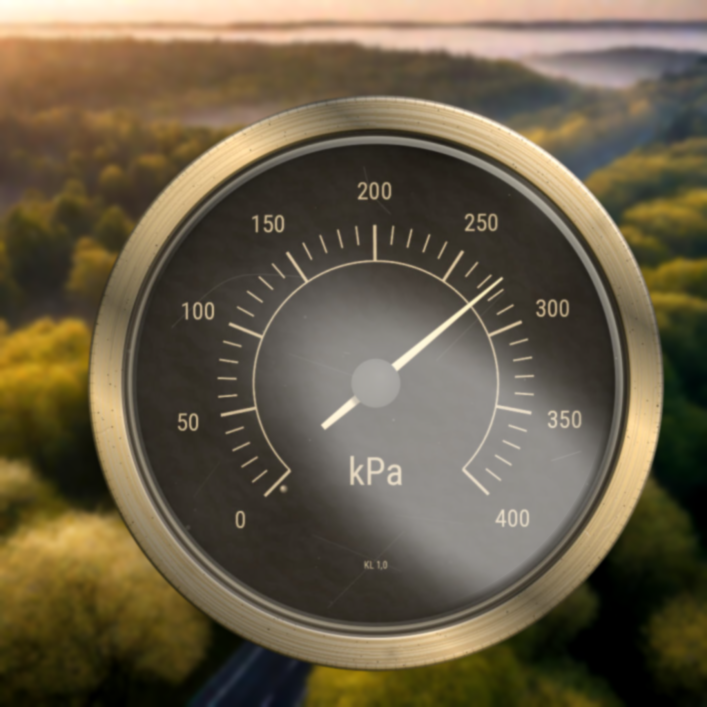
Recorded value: 275 kPa
